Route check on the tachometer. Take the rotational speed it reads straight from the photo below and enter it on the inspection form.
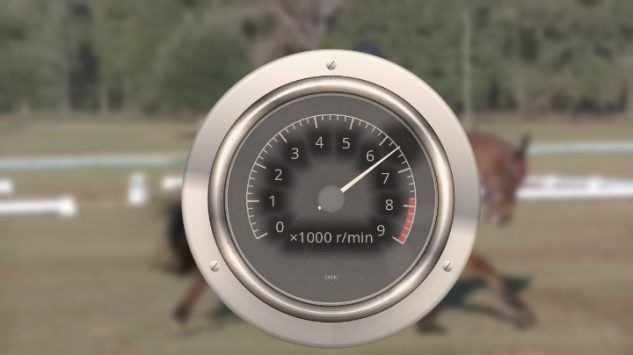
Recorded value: 6400 rpm
